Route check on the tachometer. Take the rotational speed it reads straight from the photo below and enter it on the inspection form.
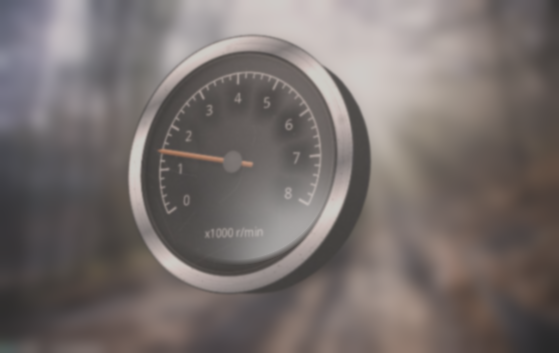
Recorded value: 1400 rpm
